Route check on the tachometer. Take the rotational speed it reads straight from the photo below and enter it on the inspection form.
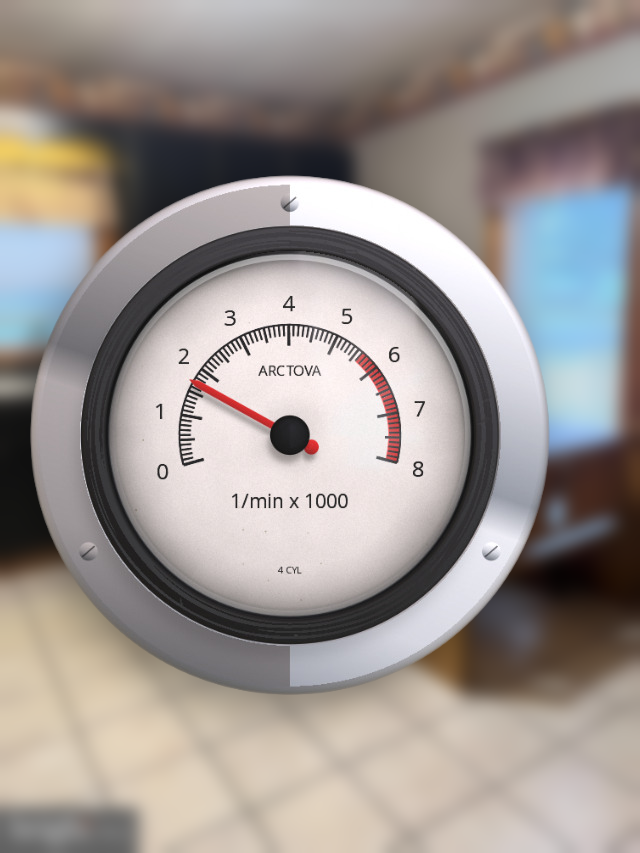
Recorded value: 1700 rpm
